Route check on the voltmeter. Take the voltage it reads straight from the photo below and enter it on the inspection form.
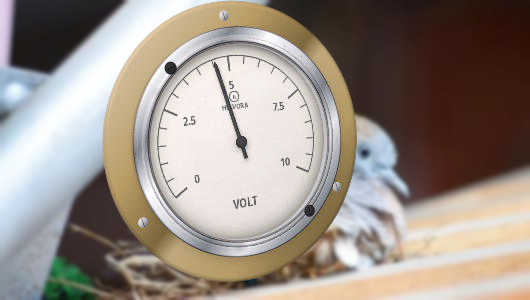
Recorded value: 4.5 V
